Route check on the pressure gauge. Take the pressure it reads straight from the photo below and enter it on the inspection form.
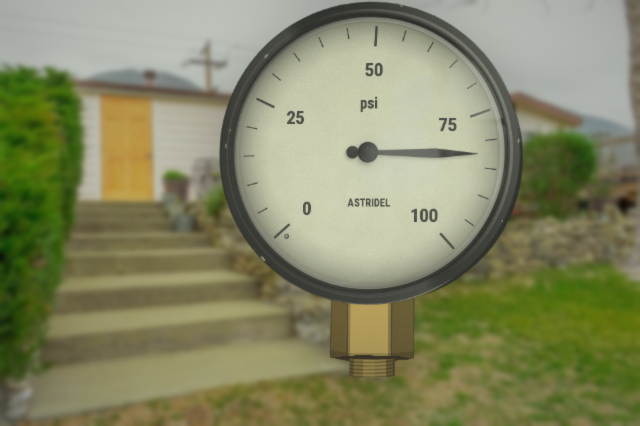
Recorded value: 82.5 psi
